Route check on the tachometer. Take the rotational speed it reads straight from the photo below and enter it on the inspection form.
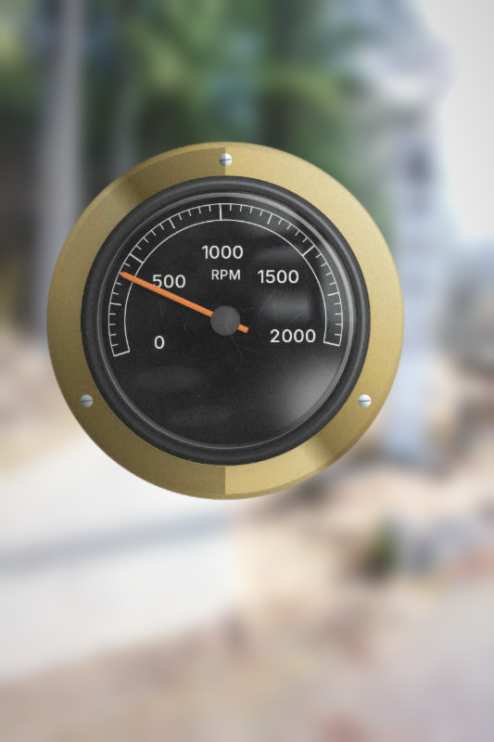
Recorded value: 400 rpm
